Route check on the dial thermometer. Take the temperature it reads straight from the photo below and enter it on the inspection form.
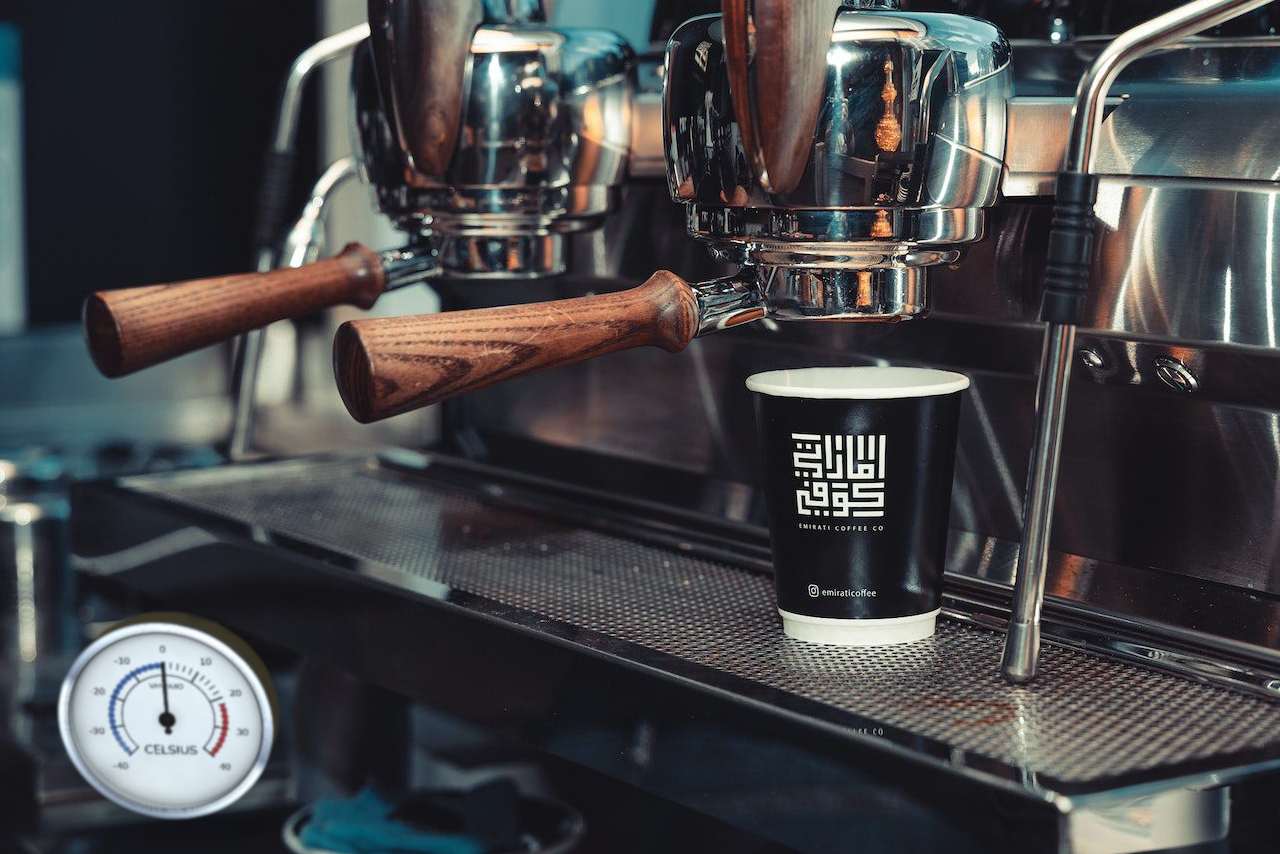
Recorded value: 0 °C
